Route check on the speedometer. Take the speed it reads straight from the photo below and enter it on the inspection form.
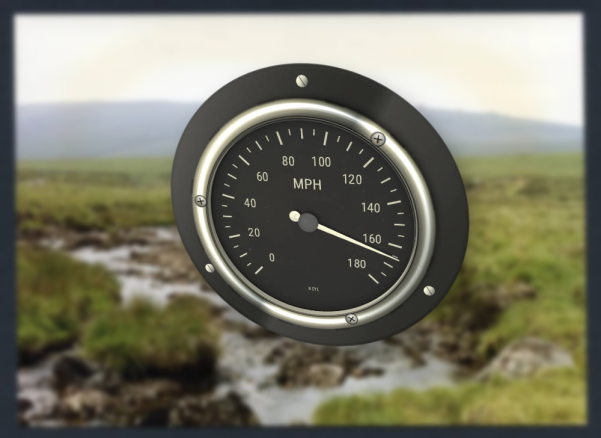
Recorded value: 165 mph
